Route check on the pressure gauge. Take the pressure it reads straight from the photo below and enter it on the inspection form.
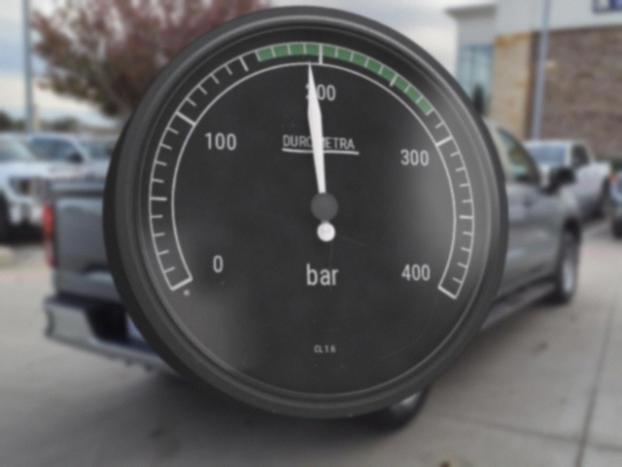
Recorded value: 190 bar
